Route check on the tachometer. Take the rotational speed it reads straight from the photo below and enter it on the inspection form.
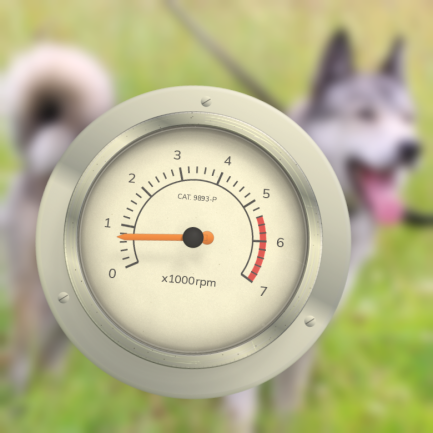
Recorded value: 700 rpm
